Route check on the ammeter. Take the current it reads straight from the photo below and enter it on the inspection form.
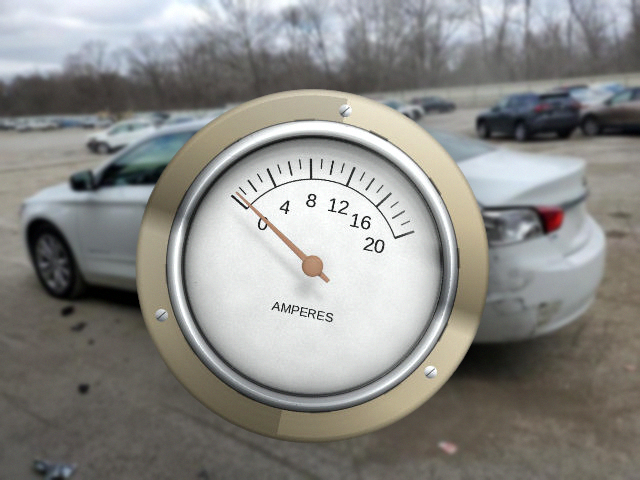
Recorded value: 0.5 A
